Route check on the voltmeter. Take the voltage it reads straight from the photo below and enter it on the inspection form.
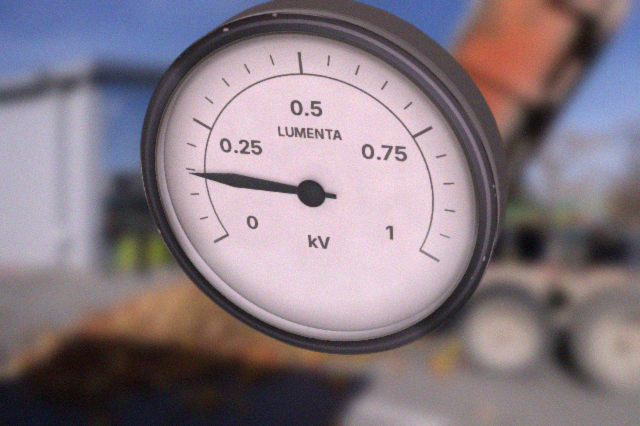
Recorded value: 0.15 kV
